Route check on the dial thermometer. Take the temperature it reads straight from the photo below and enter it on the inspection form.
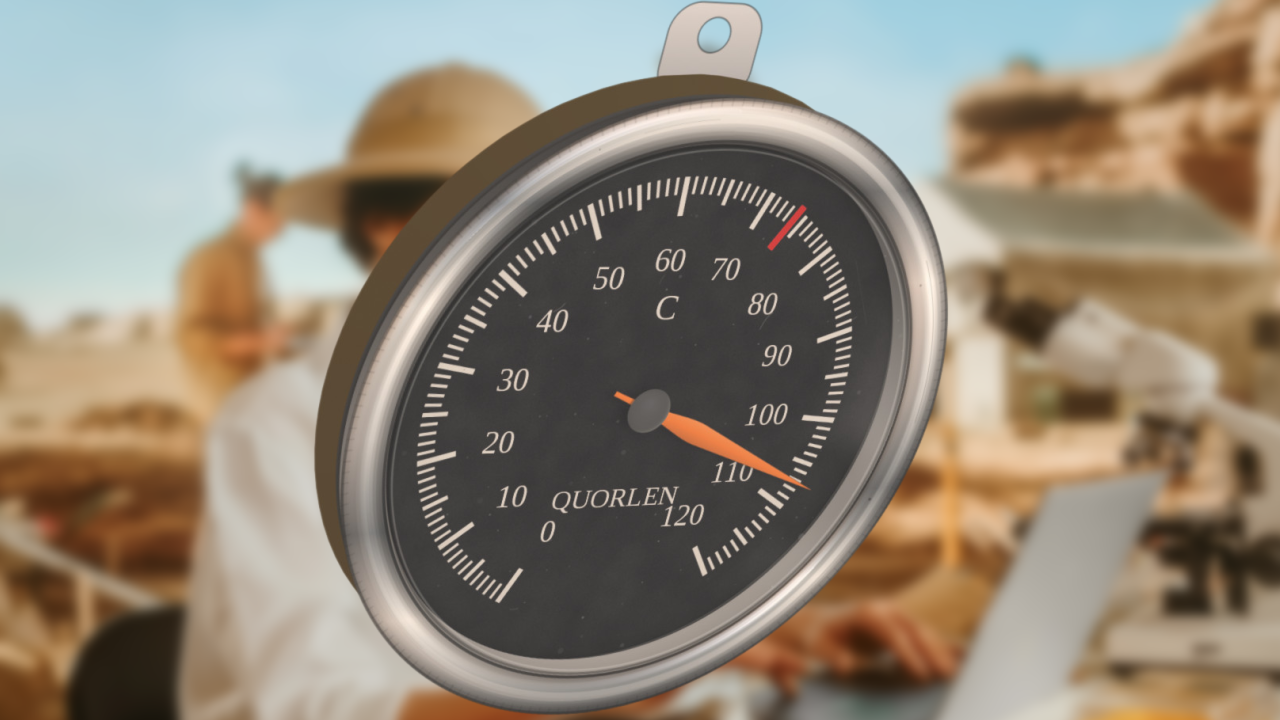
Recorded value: 107 °C
